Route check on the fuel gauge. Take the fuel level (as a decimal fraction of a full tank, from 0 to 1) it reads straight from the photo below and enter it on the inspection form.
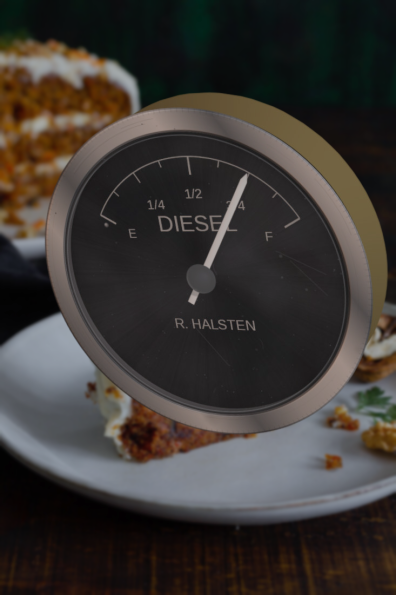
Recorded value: 0.75
